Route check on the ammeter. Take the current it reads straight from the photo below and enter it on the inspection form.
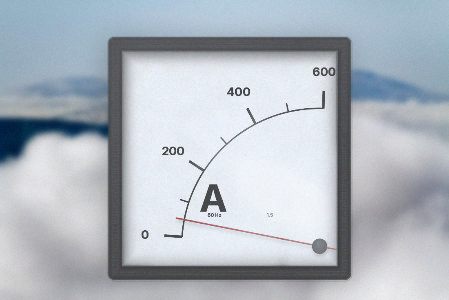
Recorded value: 50 A
